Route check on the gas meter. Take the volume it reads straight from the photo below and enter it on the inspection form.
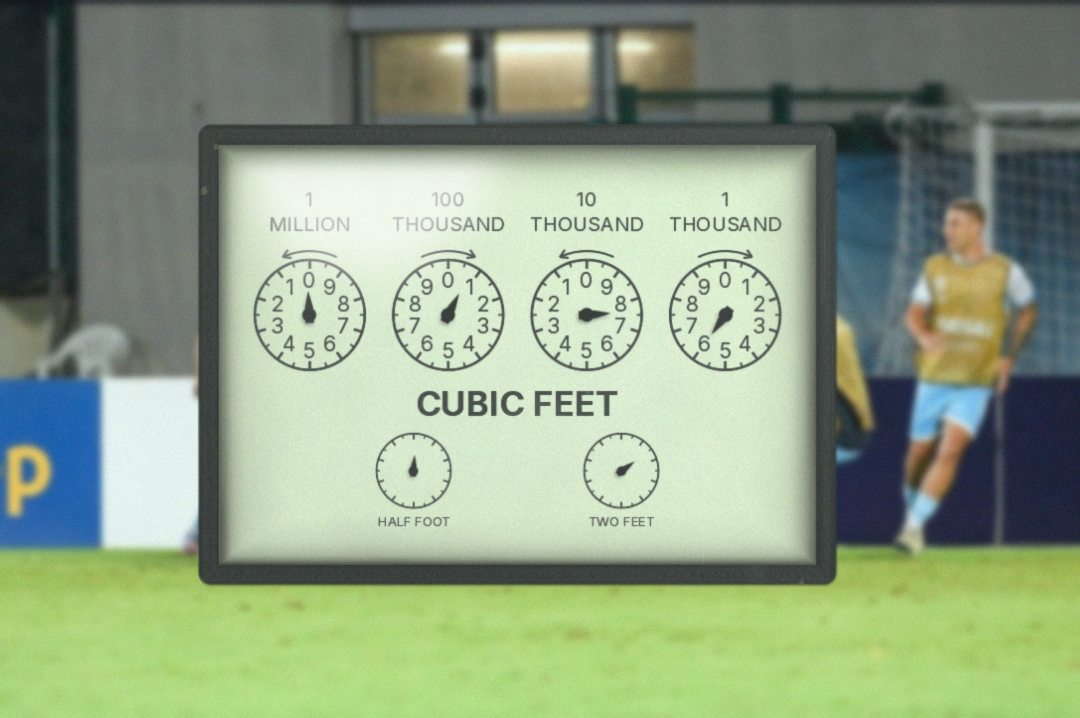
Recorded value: 7600 ft³
